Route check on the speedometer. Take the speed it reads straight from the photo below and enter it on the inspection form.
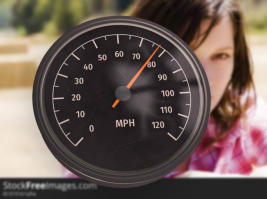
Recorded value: 77.5 mph
